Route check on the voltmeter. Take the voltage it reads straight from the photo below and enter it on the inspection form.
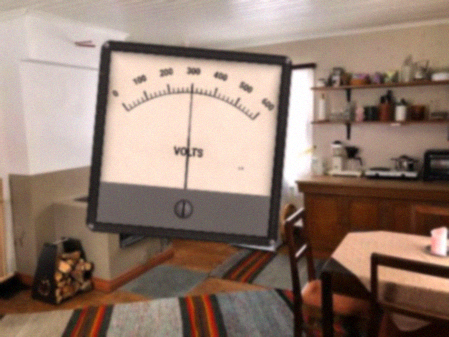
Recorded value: 300 V
